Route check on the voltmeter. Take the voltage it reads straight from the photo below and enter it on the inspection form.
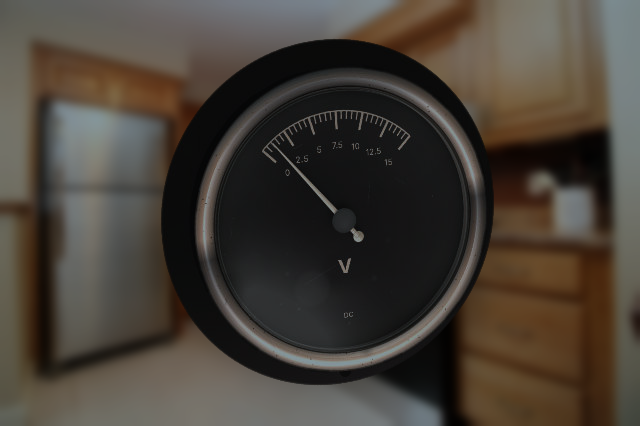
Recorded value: 1 V
